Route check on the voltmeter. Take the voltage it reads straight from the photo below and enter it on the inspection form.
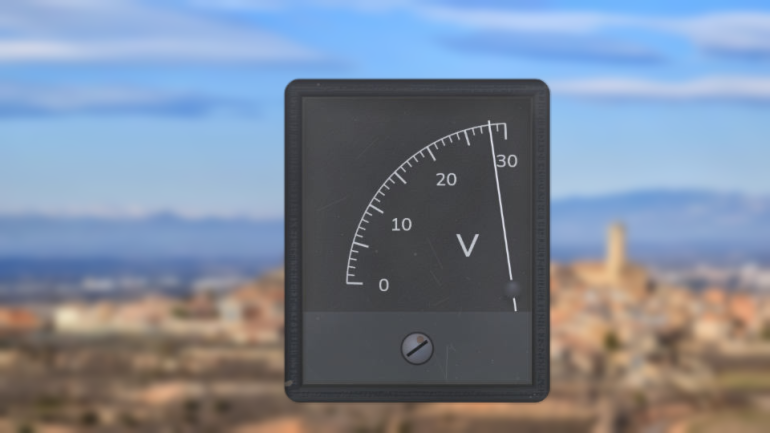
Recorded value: 28 V
